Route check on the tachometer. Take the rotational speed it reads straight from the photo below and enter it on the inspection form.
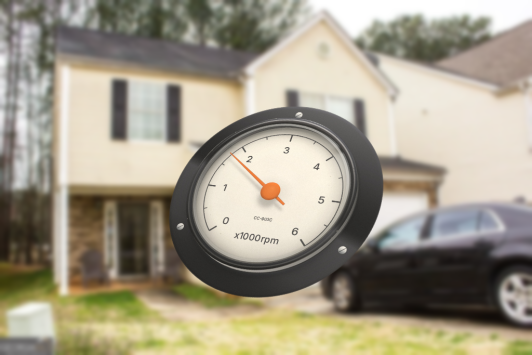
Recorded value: 1750 rpm
